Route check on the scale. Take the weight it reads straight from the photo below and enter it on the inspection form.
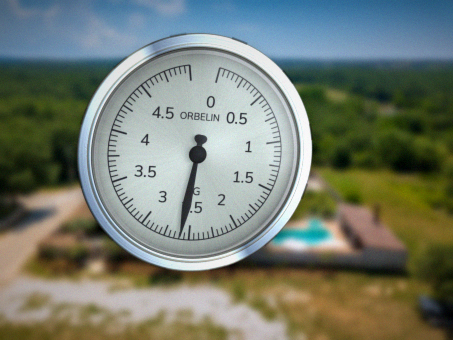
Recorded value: 2.6 kg
